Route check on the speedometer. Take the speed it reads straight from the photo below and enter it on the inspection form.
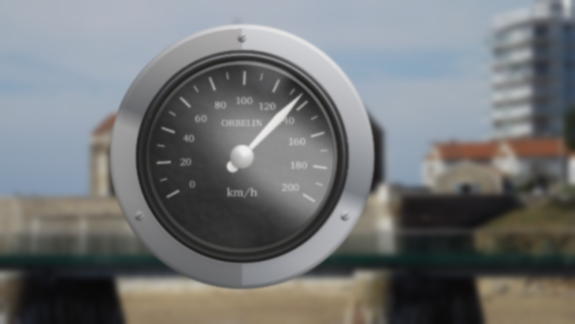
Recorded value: 135 km/h
